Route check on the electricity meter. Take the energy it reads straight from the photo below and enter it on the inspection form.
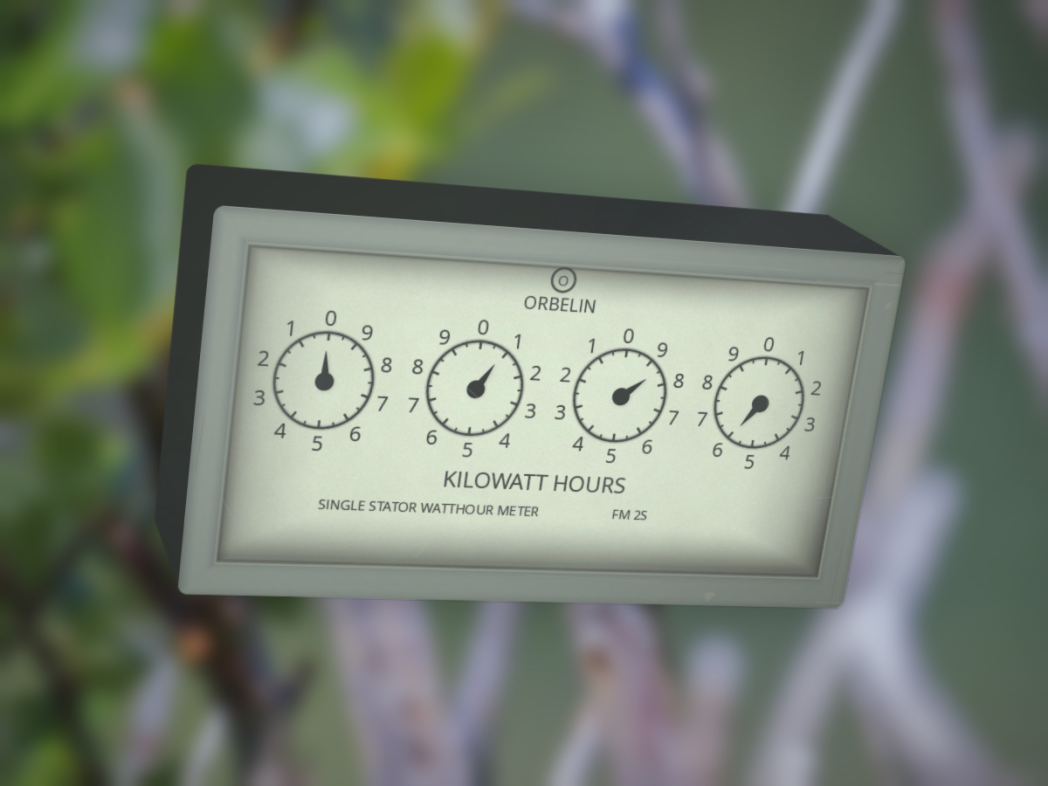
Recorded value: 86 kWh
